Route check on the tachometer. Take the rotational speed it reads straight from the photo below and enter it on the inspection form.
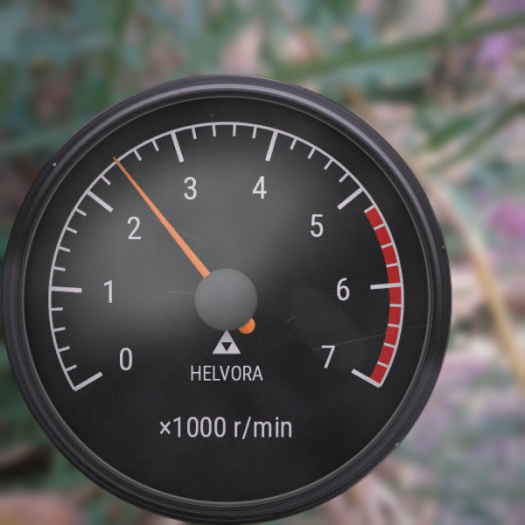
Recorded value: 2400 rpm
